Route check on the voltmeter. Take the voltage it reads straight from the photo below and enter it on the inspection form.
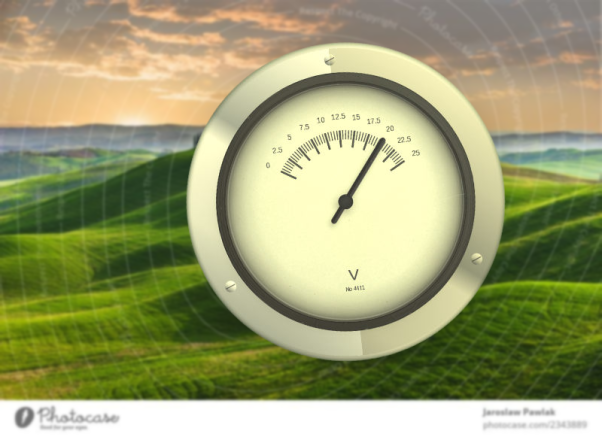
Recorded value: 20 V
